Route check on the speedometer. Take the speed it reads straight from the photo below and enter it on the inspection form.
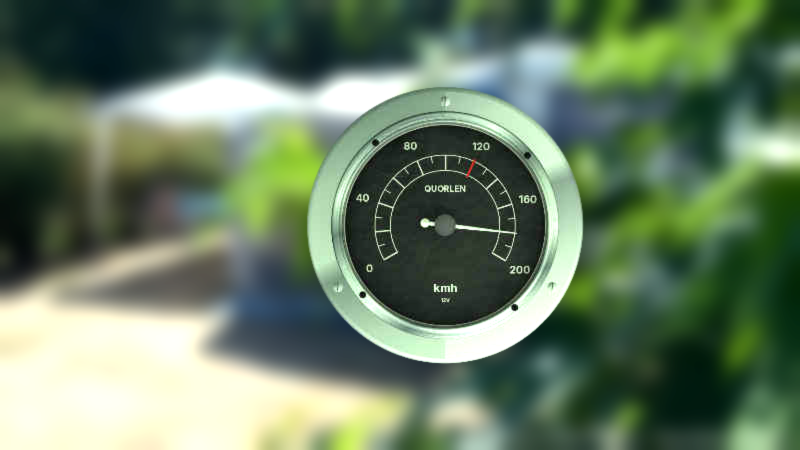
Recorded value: 180 km/h
